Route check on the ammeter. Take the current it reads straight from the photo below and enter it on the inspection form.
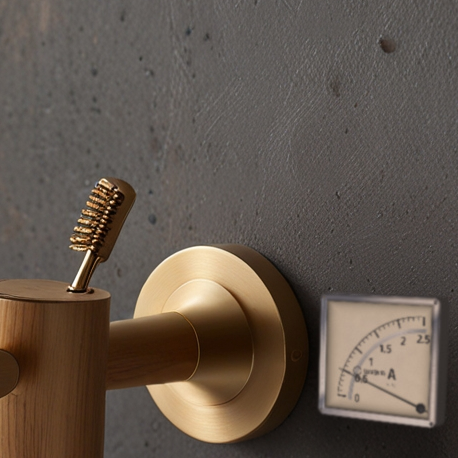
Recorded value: 0.5 A
